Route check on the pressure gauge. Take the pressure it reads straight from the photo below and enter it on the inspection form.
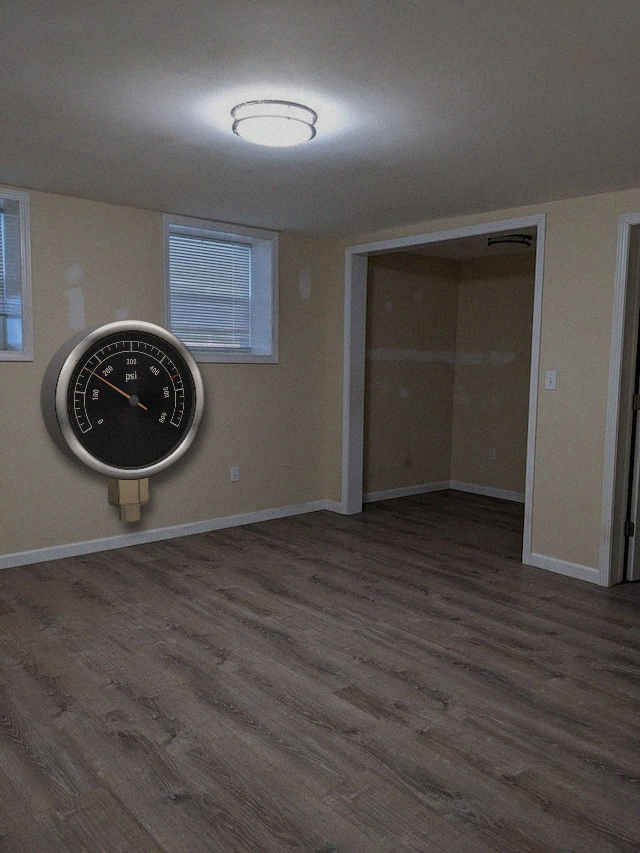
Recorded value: 160 psi
